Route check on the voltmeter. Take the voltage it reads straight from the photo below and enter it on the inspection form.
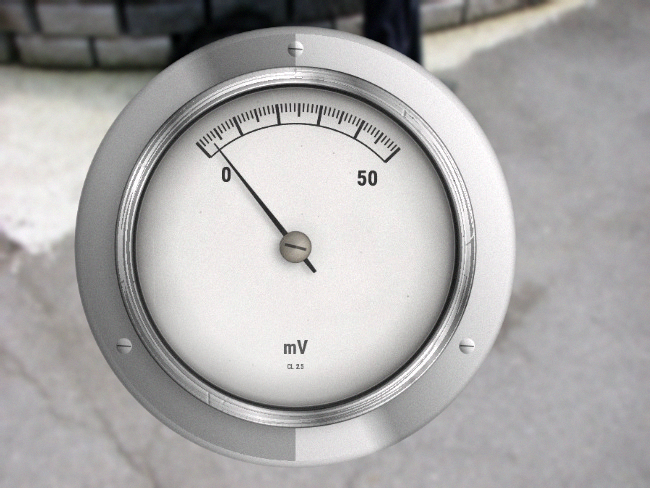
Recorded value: 3 mV
